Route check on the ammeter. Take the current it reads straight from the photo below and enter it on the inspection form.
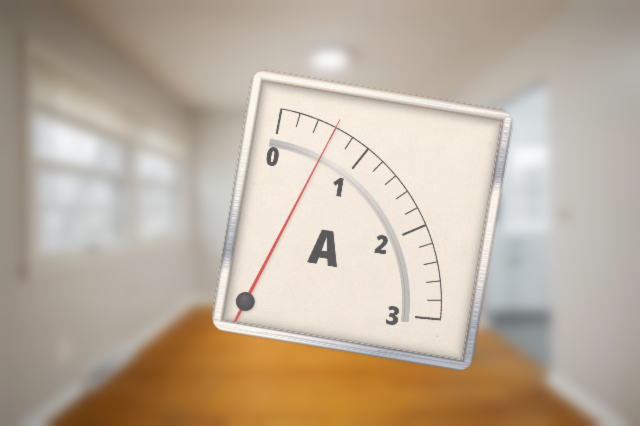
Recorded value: 0.6 A
